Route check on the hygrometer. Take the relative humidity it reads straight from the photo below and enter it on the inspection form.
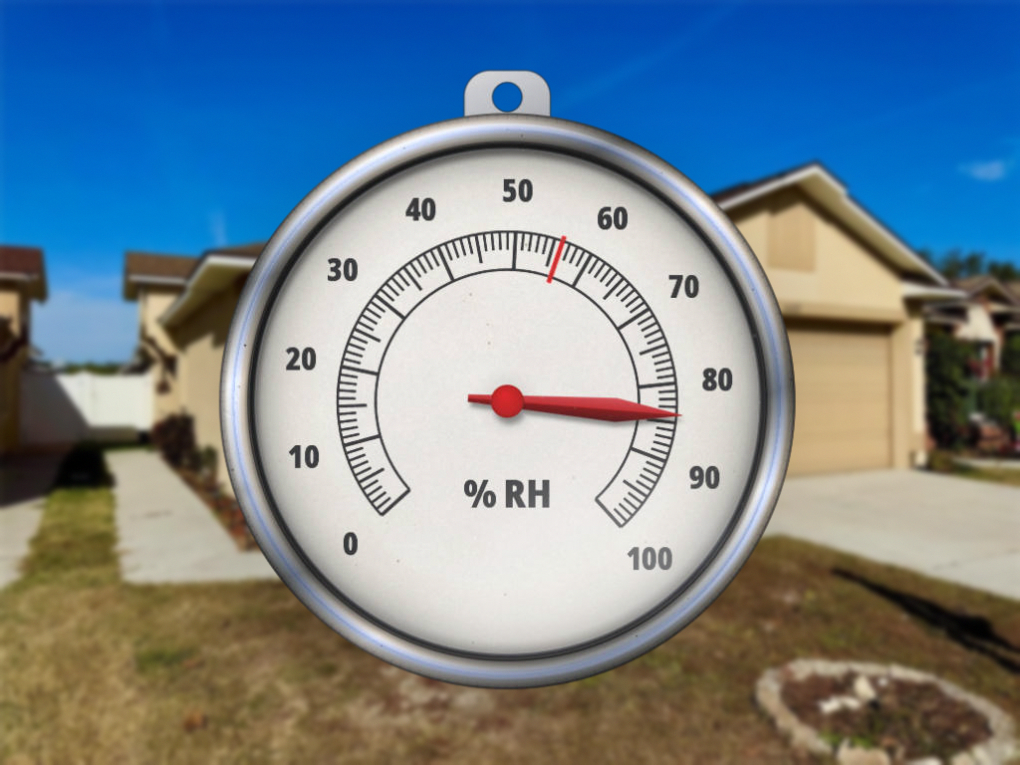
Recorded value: 84 %
